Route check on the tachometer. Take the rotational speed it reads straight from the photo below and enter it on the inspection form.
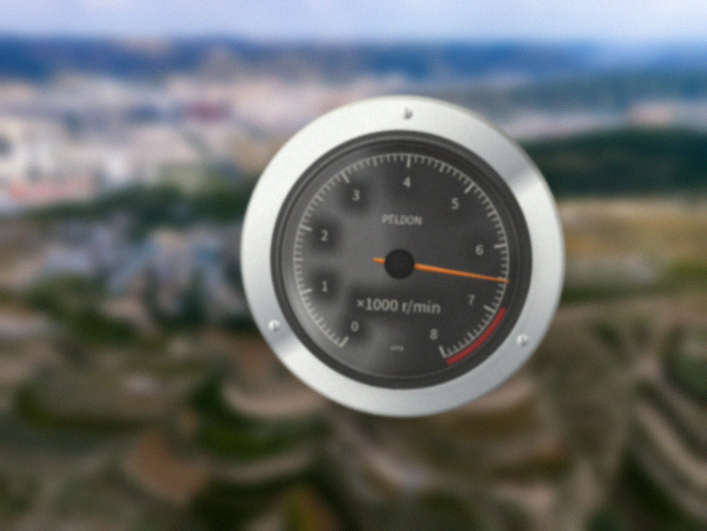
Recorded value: 6500 rpm
